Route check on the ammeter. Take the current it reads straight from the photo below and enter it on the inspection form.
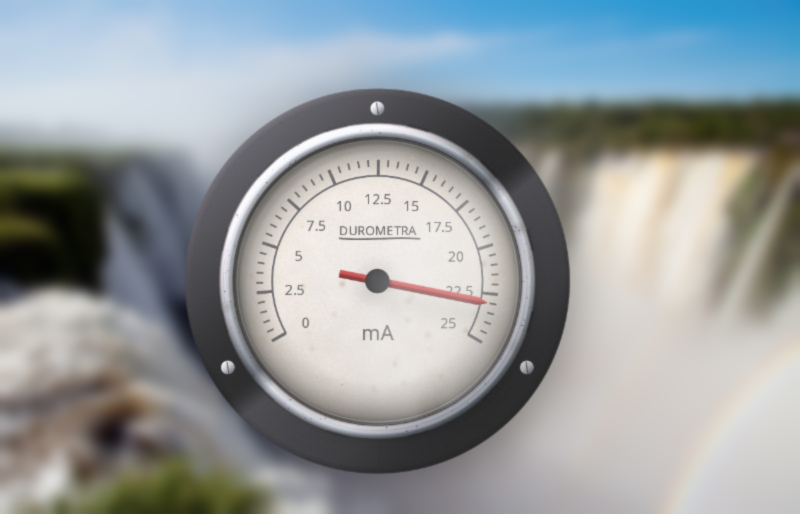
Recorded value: 23 mA
